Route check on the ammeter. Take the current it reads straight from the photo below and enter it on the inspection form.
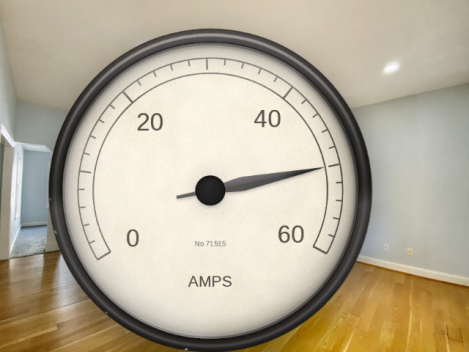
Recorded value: 50 A
